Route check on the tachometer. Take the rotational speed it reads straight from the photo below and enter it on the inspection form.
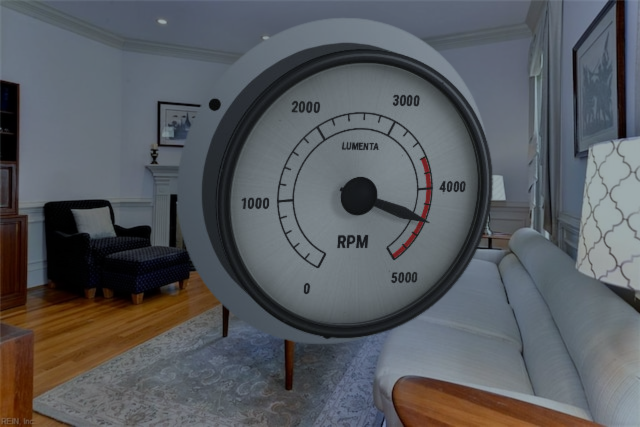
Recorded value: 4400 rpm
